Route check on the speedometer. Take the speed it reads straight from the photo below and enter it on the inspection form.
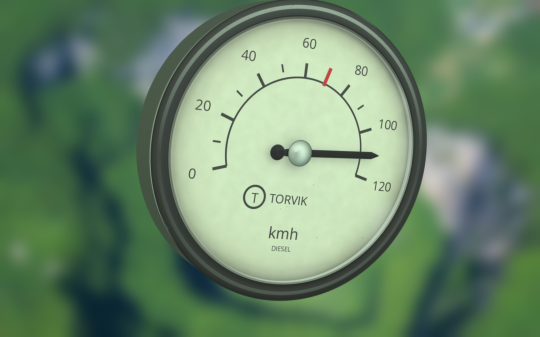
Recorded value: 110 km/h
